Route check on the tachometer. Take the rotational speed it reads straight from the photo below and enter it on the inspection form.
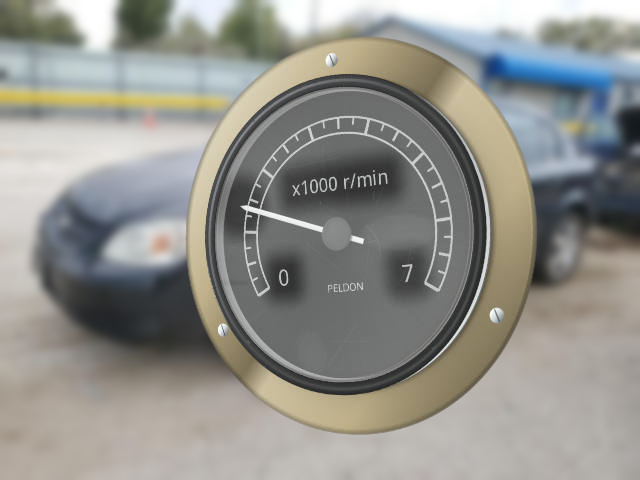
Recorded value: 1375 rpm
